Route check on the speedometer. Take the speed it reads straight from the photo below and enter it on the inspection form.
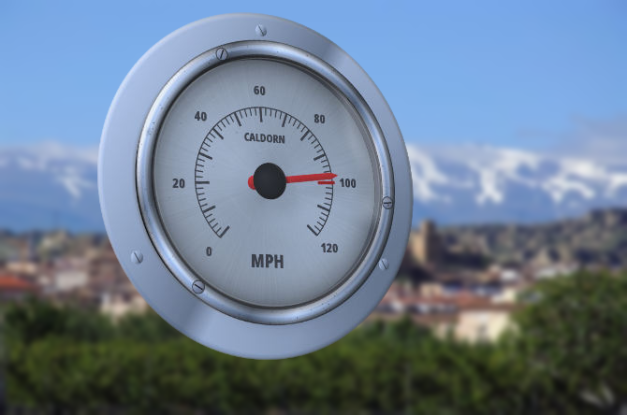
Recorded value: 98 mph
